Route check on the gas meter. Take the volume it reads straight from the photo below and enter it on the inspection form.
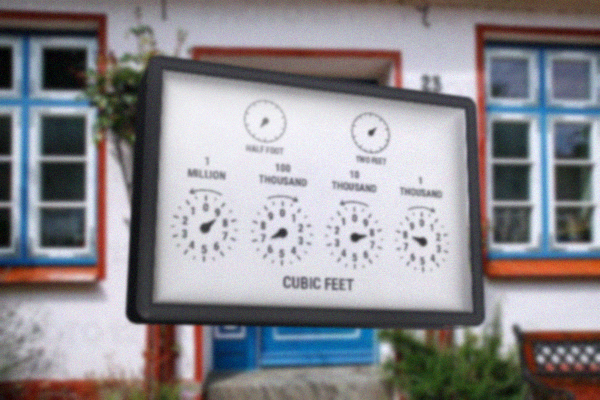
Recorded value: 867800 ft³
